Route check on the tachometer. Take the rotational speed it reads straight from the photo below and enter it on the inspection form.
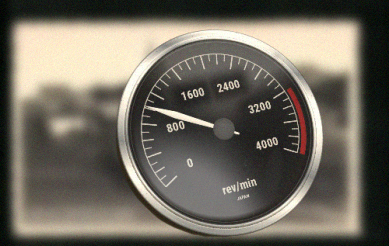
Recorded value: 1000 rpm
